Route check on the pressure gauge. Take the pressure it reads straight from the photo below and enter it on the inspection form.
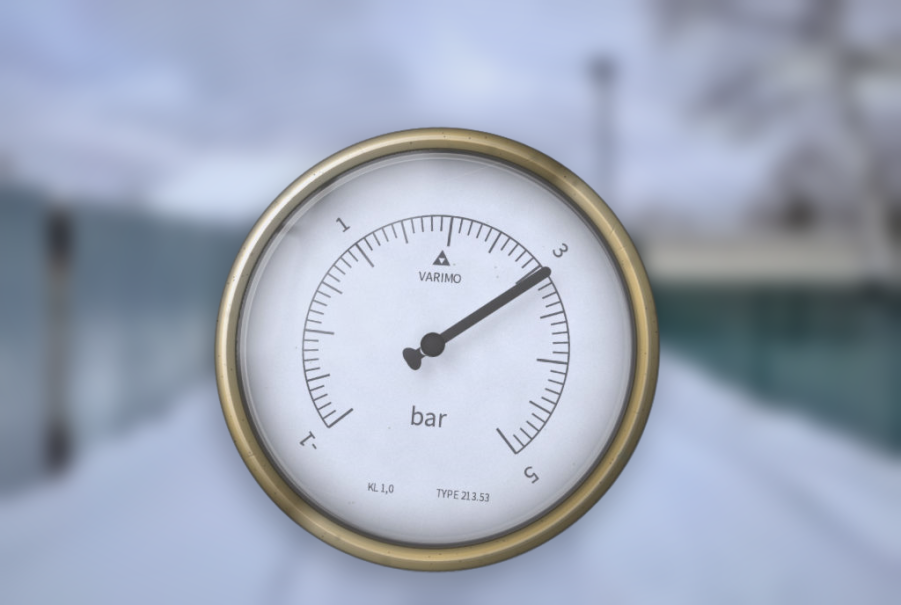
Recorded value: 3.1 bar
